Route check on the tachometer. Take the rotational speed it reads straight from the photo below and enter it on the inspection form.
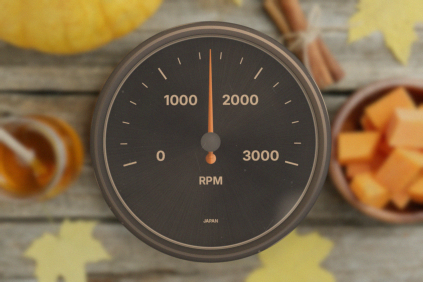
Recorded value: 1500 rpm
